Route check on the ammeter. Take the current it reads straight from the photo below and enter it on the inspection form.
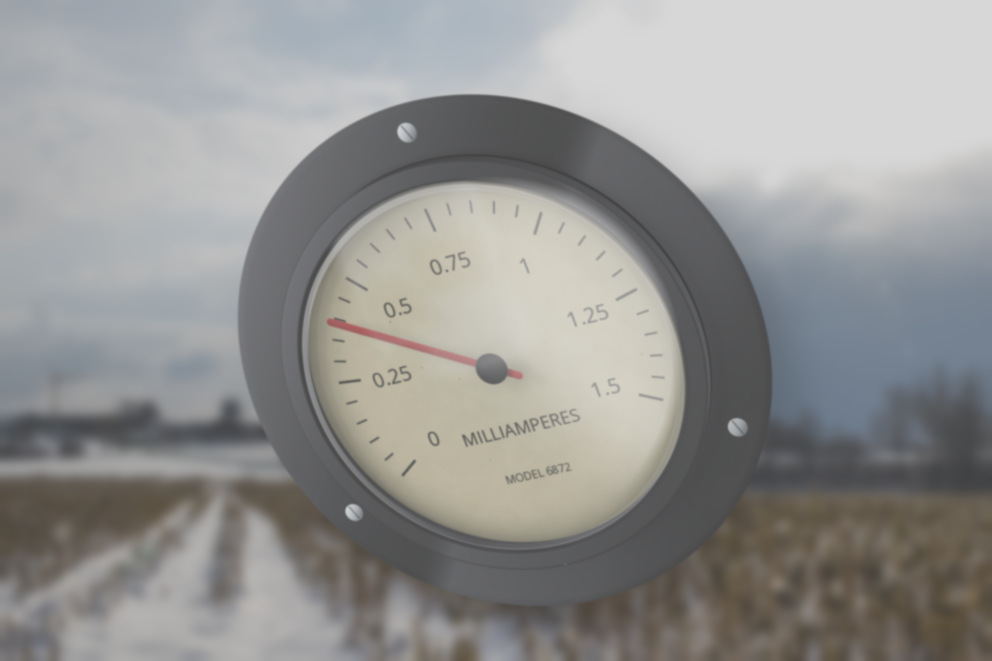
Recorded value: 0.4 mA
